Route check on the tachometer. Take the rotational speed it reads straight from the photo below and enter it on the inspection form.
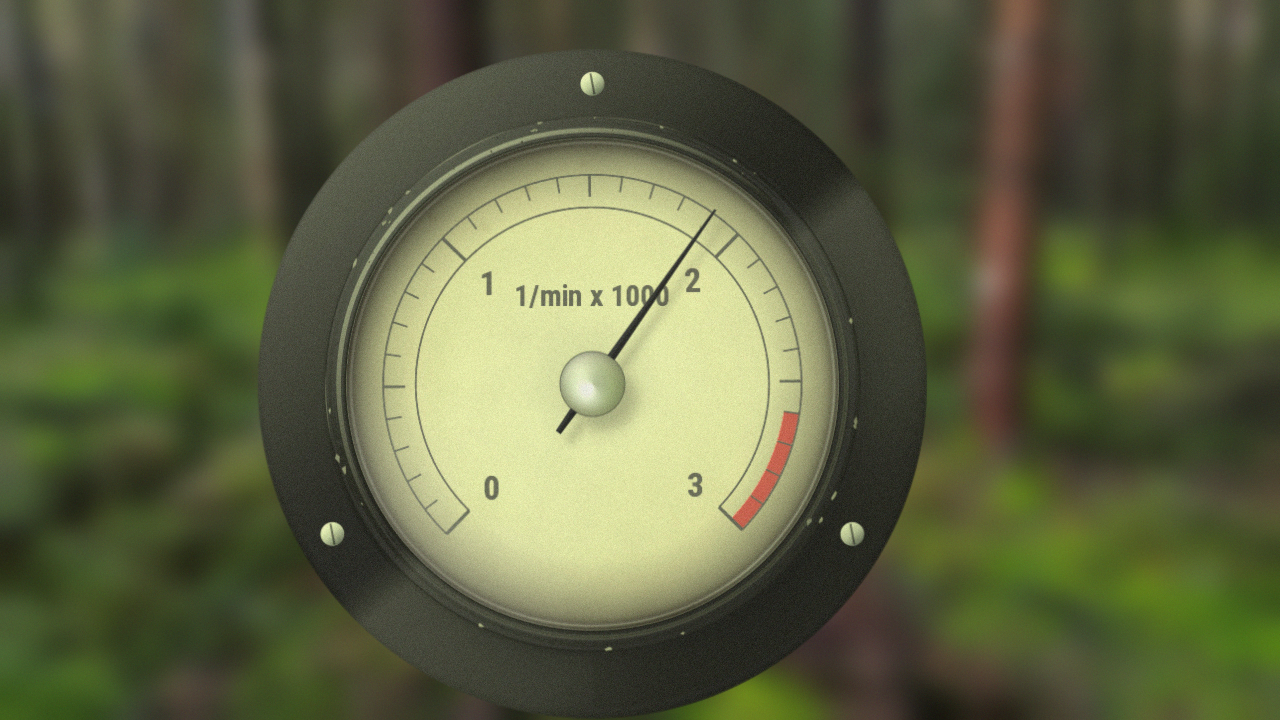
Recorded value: 1900 rpm
